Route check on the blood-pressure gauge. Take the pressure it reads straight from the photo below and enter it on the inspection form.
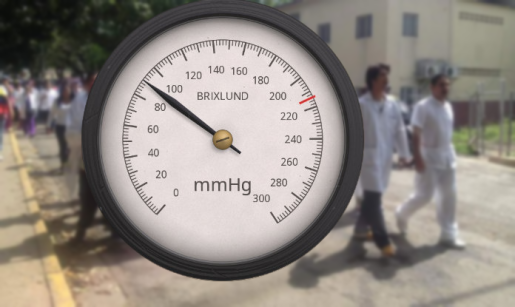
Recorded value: 90 mmHg
